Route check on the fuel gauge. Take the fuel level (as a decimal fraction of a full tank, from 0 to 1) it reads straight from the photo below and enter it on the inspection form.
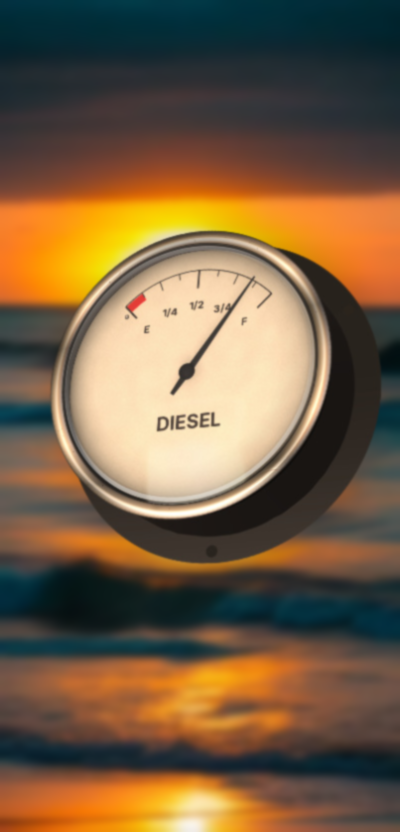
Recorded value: 0.875
